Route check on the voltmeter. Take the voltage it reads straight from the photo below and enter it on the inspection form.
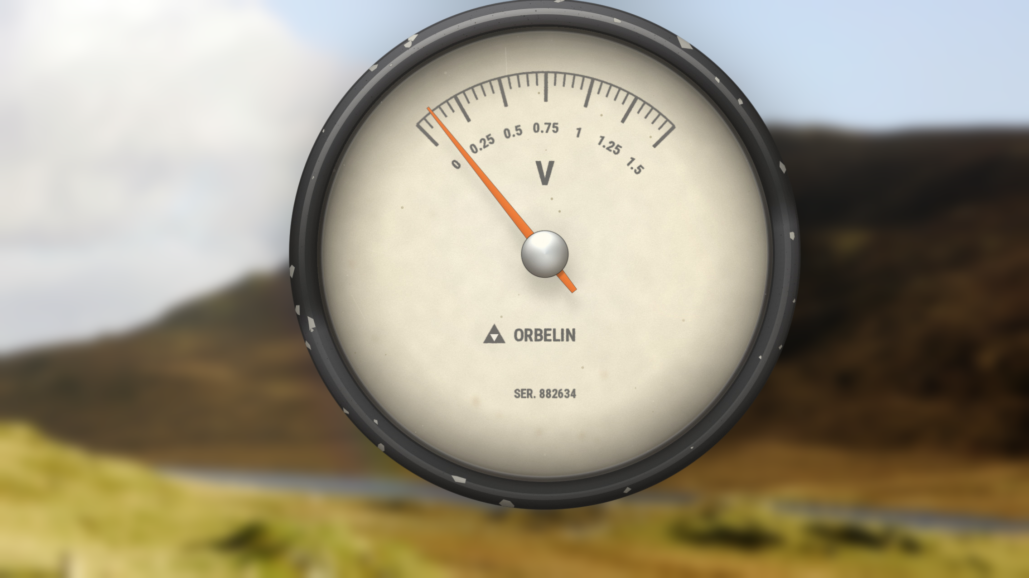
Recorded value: 0.1 V
